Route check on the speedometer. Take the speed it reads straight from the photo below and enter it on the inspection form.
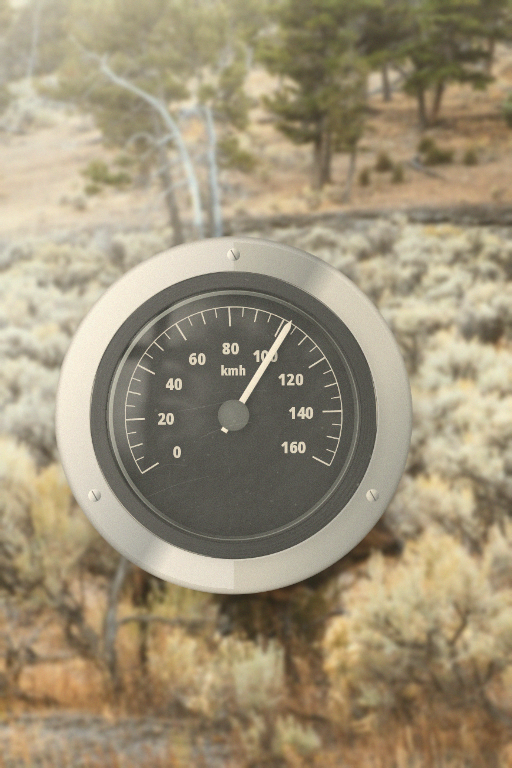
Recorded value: 102.5 km/h
